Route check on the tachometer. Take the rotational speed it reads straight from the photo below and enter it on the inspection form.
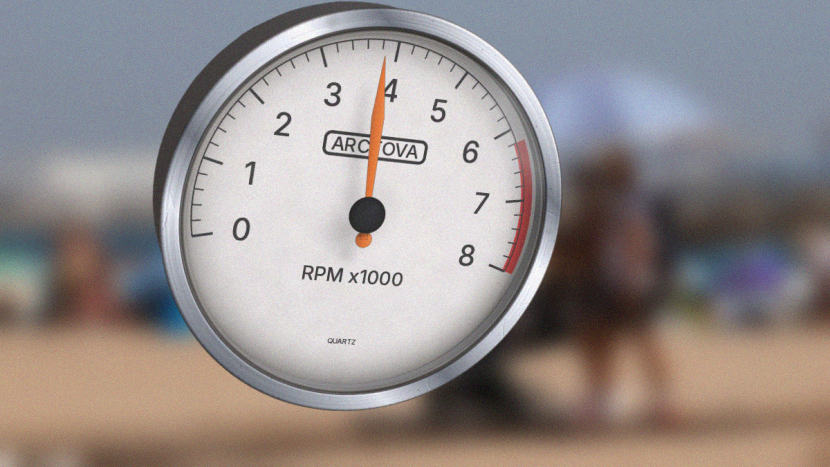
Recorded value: 3800 rpm
